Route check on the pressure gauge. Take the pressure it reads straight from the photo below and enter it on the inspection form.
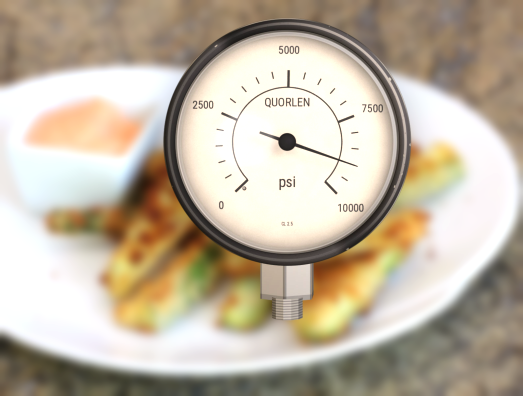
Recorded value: 9000 psi
